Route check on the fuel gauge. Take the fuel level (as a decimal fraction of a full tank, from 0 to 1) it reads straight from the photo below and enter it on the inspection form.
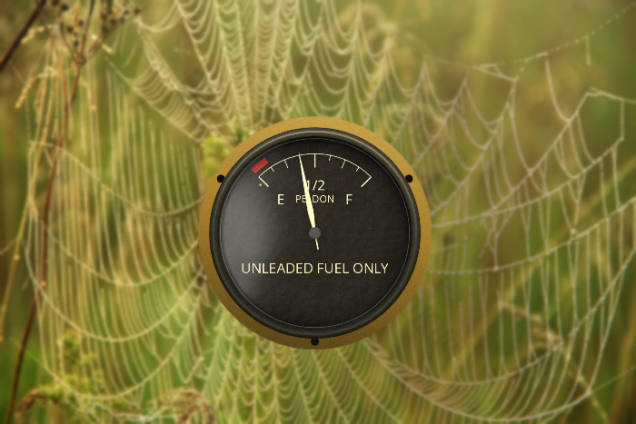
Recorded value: 0.375
